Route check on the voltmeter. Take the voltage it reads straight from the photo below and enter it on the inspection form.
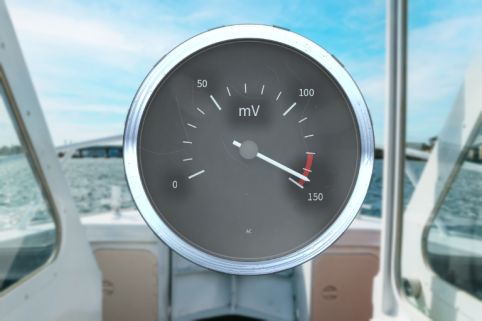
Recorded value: 145 mV
